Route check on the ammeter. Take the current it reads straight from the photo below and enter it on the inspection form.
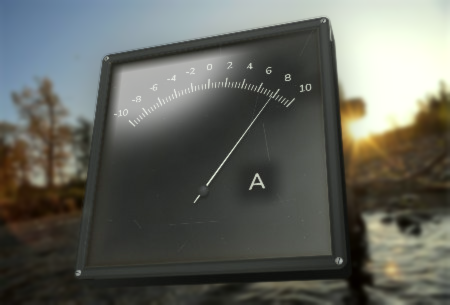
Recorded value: 8 A
